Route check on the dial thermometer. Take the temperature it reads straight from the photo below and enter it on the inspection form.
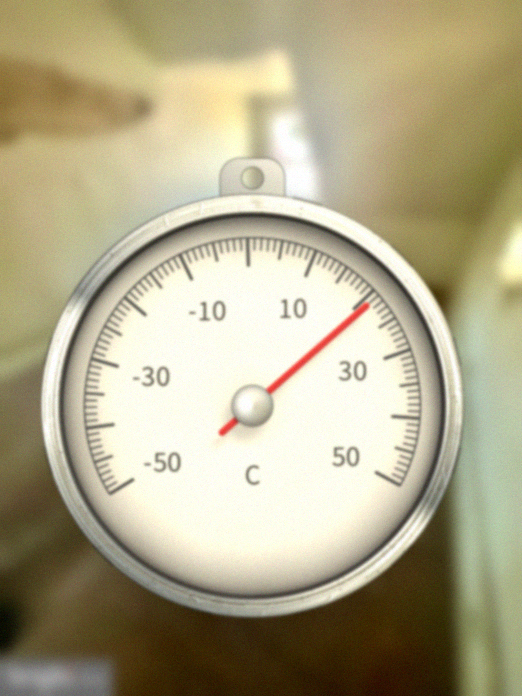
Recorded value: 21 °C
